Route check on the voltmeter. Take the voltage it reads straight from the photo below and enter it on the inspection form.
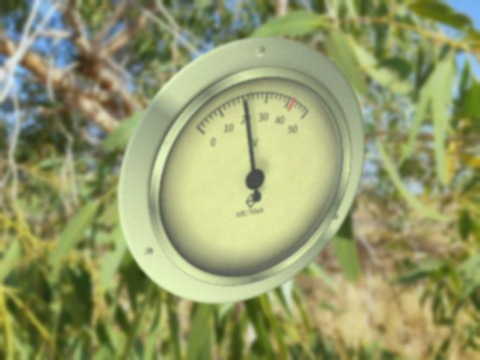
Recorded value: 20 V
